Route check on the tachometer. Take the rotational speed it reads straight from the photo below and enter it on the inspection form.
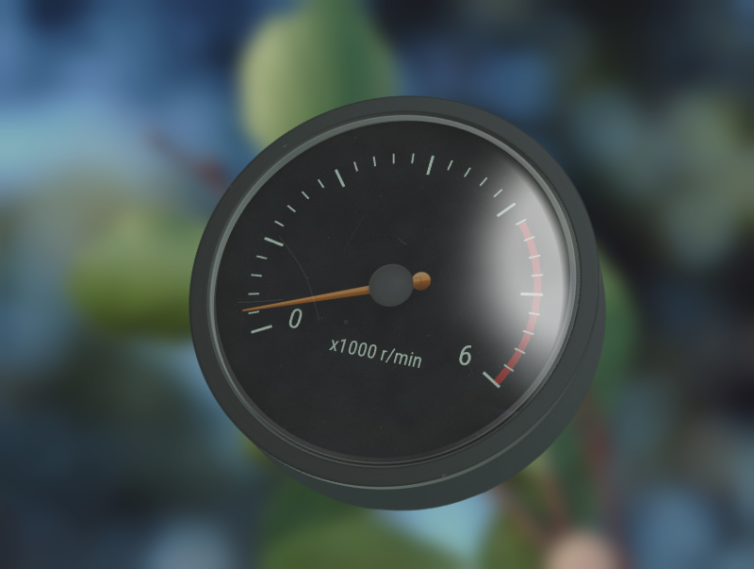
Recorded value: 200 rpm
